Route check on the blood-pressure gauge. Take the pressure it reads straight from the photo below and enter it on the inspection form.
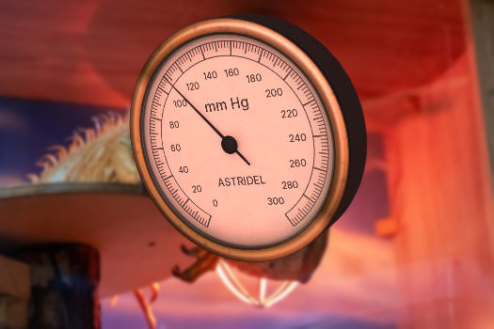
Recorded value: 110 mmHg
